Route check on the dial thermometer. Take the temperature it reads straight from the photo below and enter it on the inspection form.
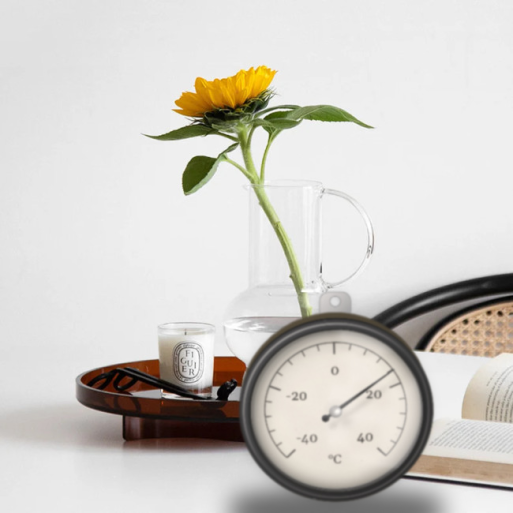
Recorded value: 16 °C
